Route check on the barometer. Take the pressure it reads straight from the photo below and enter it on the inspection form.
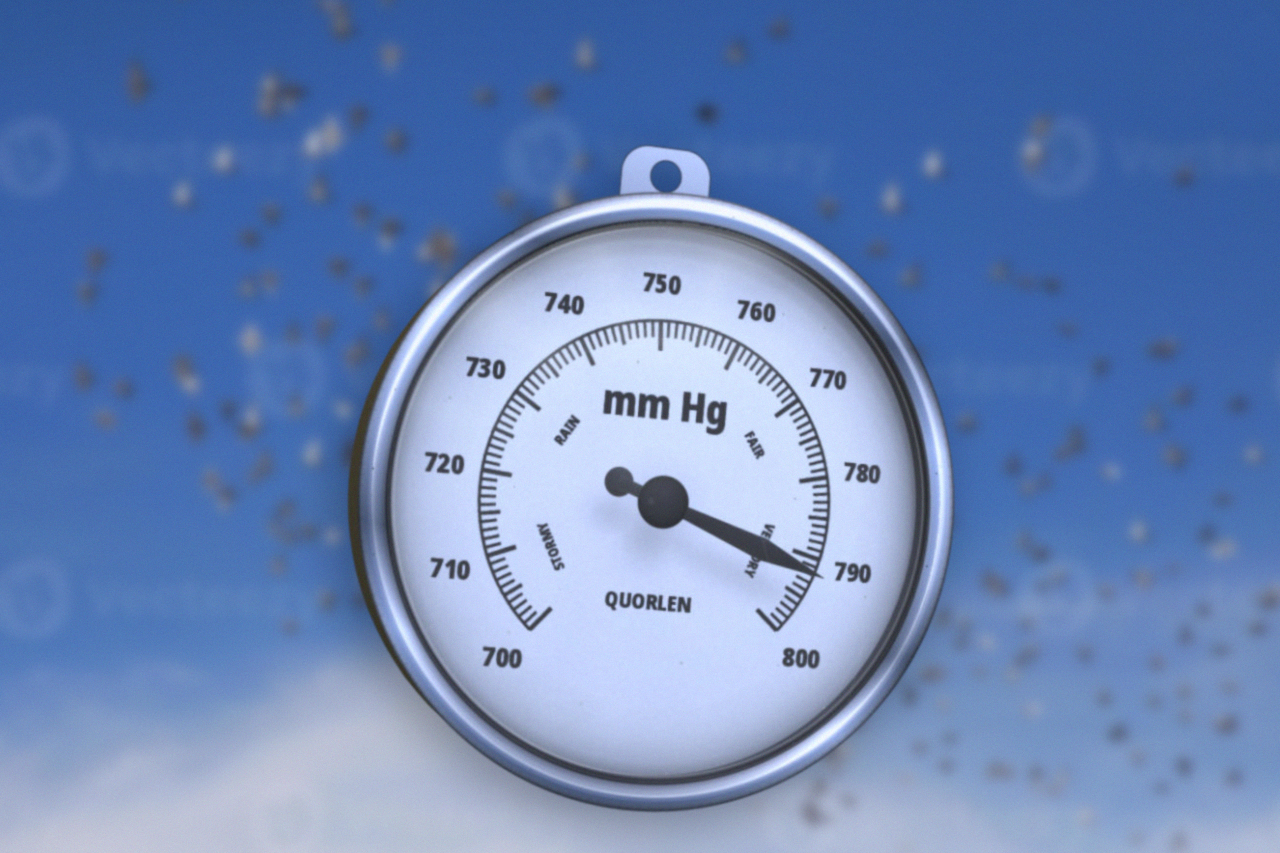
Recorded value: 792 mmHg
